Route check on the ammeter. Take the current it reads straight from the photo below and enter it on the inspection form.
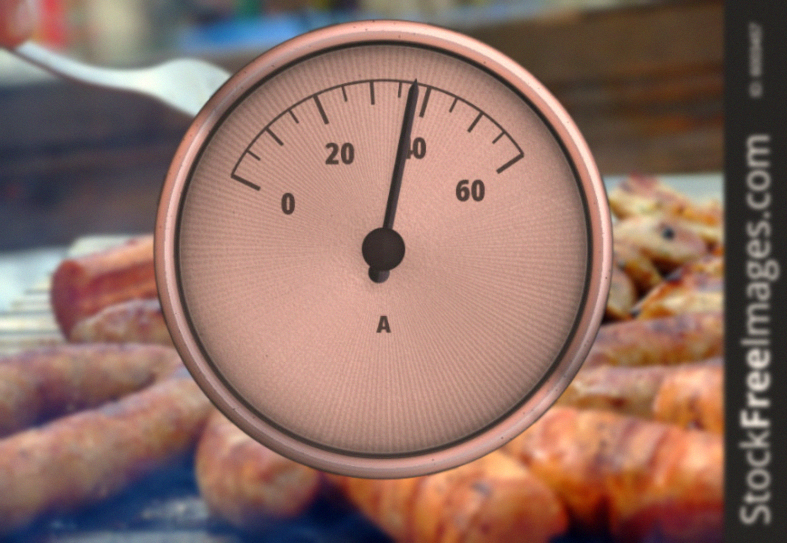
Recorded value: 37.5 A
